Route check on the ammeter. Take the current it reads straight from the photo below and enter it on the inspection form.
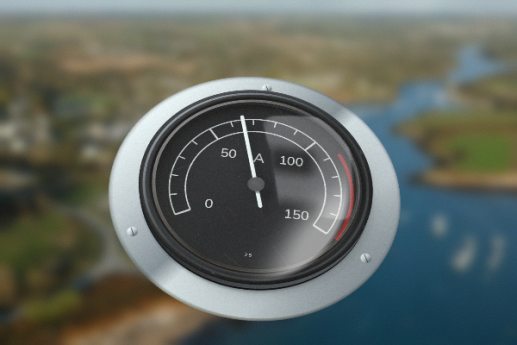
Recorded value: 65 A
